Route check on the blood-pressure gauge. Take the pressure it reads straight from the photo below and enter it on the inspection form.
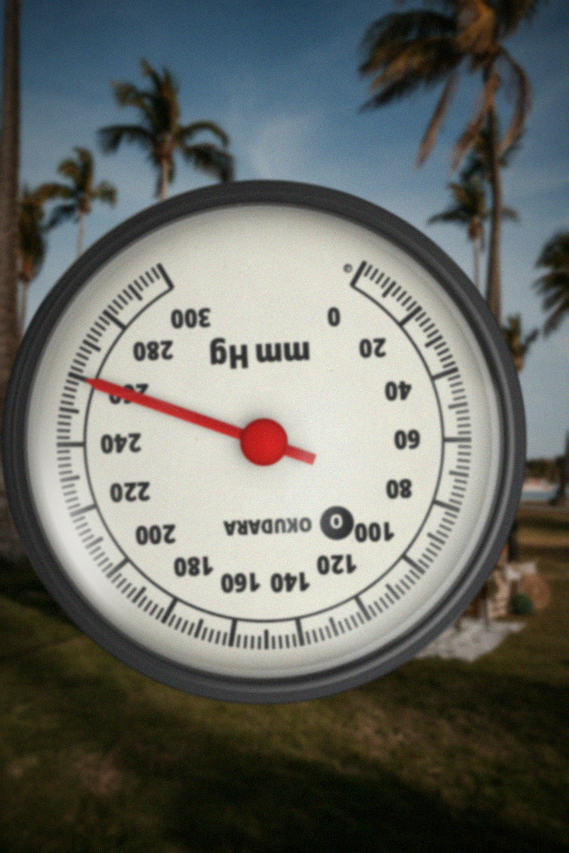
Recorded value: 260 mmHg
